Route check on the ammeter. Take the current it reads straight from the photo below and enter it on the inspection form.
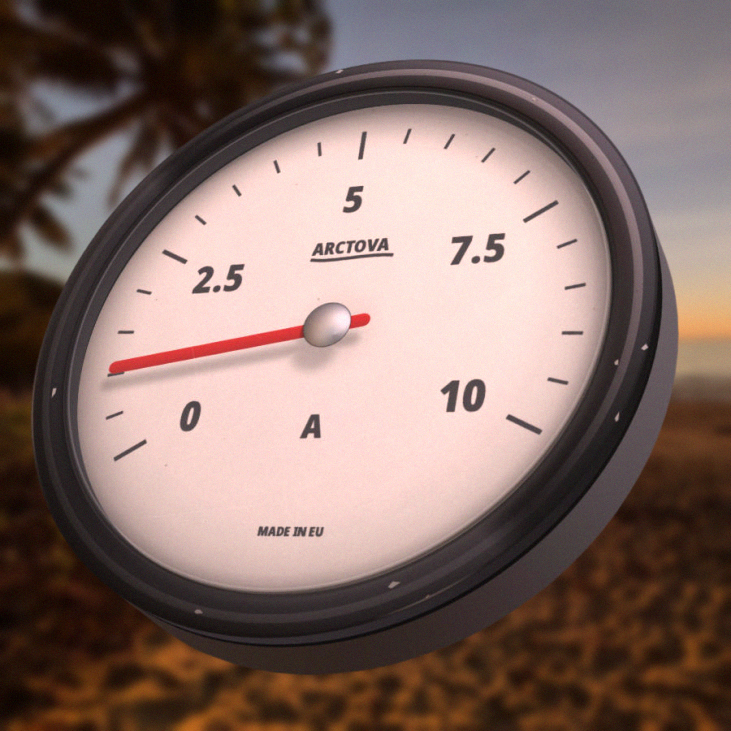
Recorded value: 1 A
